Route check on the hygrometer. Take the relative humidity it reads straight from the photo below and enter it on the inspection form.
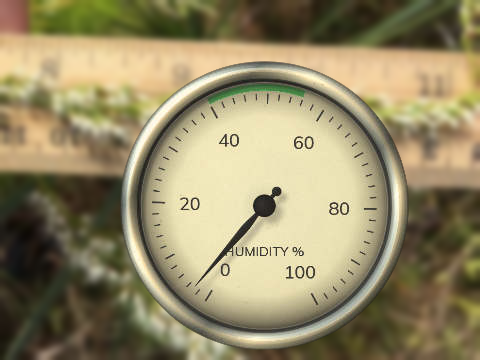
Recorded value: 3 %
